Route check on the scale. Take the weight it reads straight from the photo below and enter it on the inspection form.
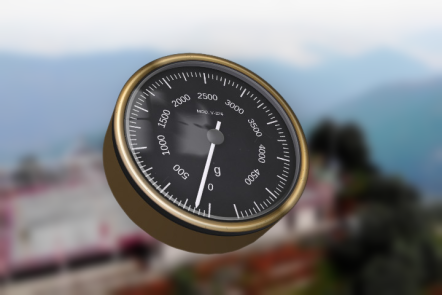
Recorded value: 150 g
